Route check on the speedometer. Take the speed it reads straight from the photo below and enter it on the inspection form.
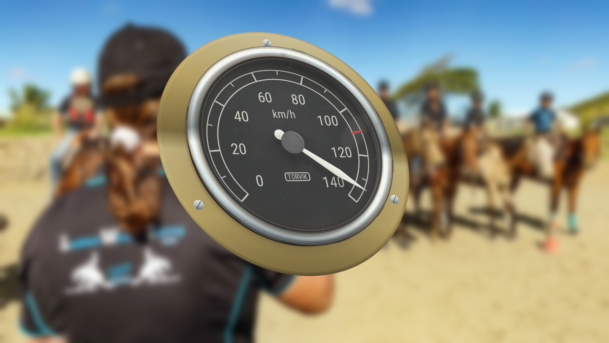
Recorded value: 135 km/h
